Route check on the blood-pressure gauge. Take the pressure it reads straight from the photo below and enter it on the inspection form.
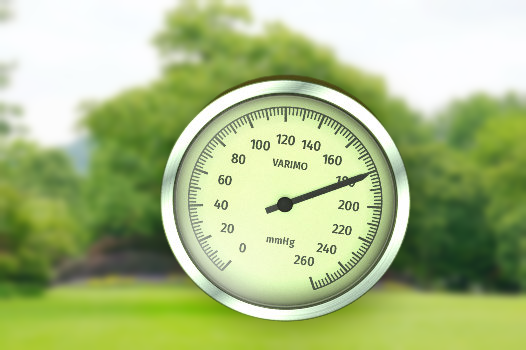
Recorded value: 180 mmHg
